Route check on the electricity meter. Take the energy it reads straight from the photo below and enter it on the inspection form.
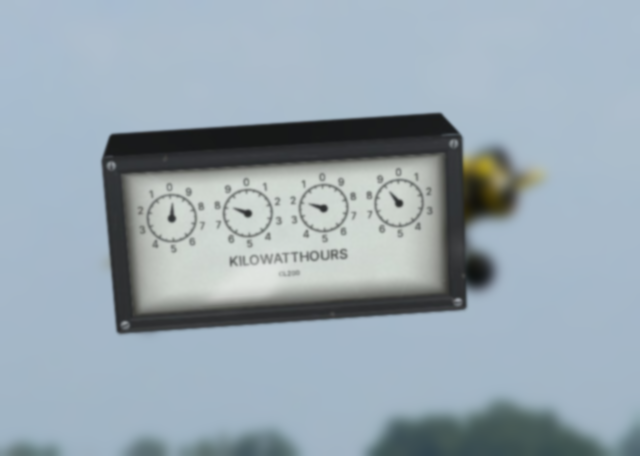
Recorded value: 9819 kWh
